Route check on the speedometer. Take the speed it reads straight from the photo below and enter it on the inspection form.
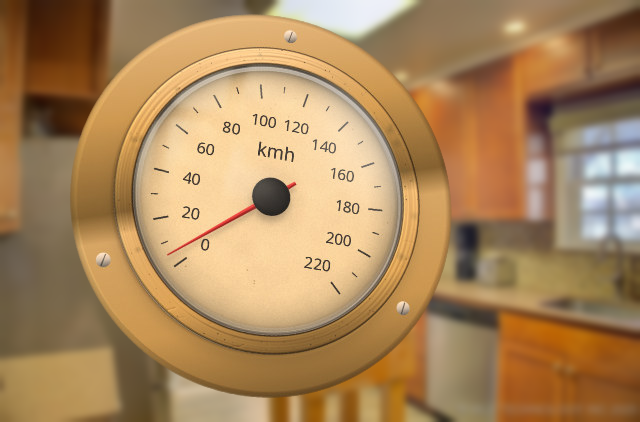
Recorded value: 5 km/h
